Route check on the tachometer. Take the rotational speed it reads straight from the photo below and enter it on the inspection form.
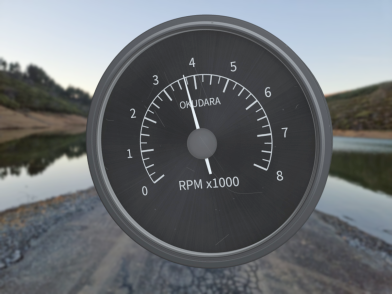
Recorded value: 3750 rpm
